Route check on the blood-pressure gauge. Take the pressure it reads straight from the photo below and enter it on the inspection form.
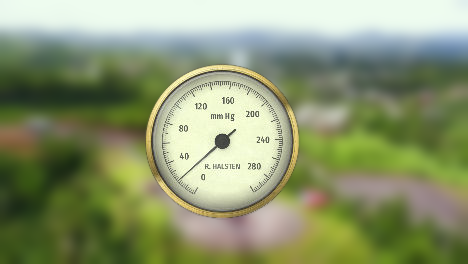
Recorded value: 20 mmHg
